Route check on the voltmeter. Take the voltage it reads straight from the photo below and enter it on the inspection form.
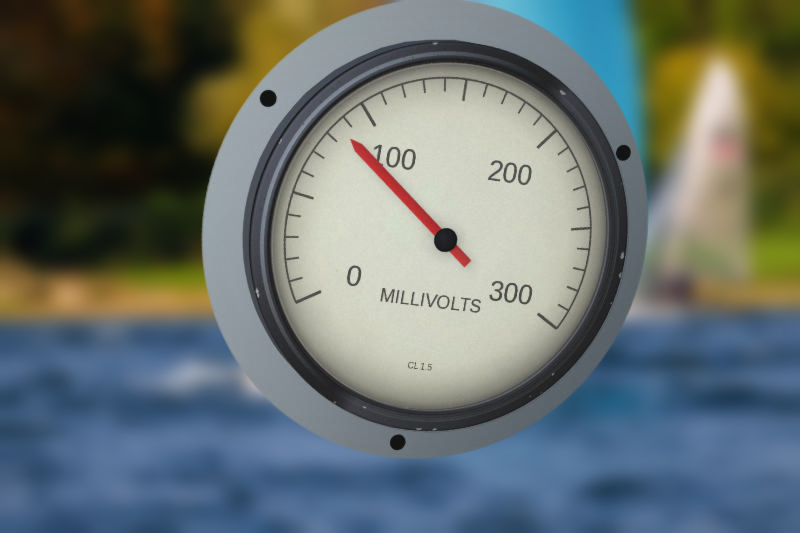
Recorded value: 85 mV
